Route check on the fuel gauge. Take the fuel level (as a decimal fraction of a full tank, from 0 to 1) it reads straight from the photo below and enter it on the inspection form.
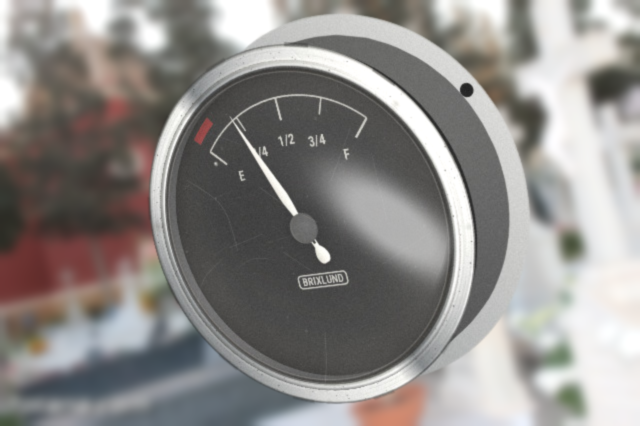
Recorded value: 0.25
